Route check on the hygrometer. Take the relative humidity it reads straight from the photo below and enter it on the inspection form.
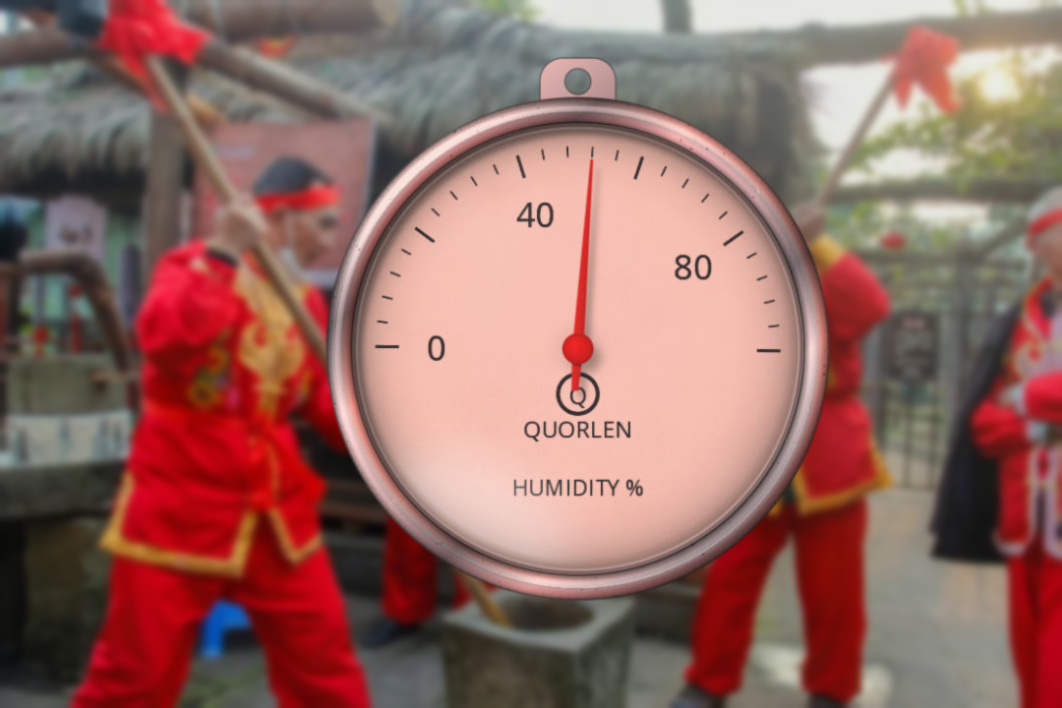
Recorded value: 52 %
